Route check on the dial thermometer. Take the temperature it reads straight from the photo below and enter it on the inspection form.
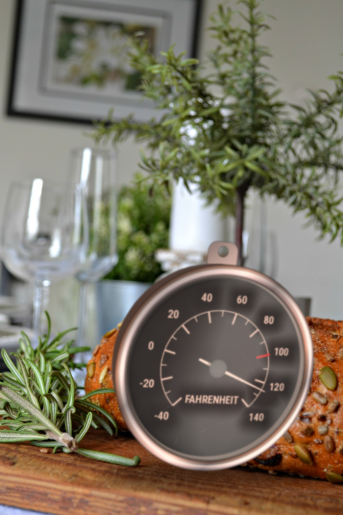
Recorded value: 125 °F
